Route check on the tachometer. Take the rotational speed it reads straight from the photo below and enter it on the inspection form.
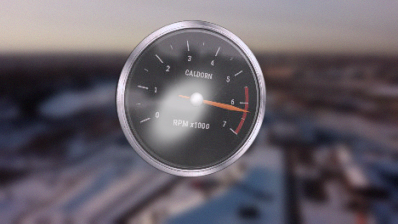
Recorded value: 6250 rpm
